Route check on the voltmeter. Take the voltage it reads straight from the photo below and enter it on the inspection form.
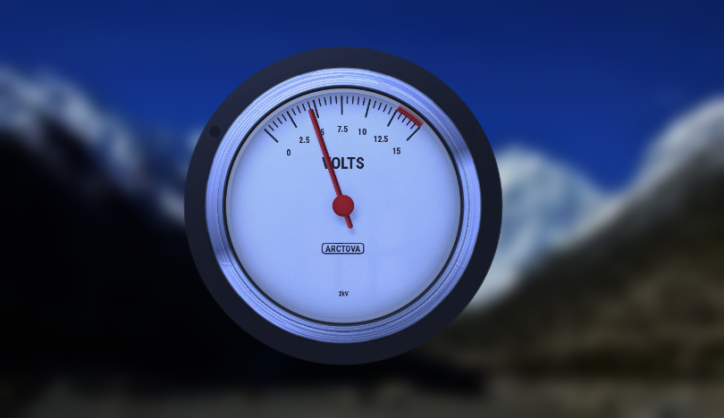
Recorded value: 4.5 V
